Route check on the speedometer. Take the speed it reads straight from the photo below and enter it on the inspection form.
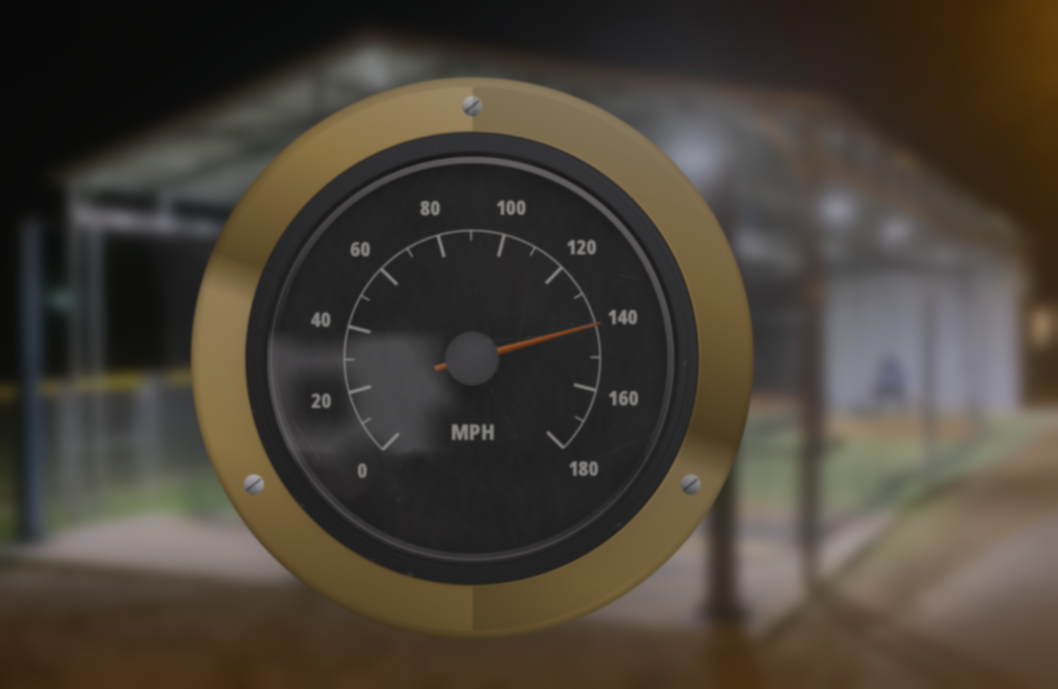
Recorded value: 140 mph
